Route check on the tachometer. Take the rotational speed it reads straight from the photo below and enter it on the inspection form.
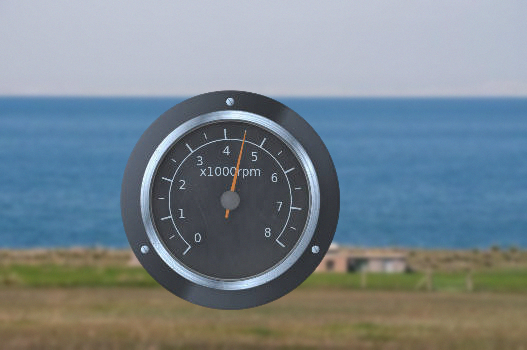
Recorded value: 4500 rpm
